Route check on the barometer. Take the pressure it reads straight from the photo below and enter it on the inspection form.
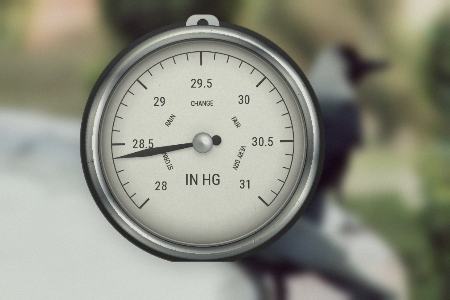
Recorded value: 28.4 inHg
